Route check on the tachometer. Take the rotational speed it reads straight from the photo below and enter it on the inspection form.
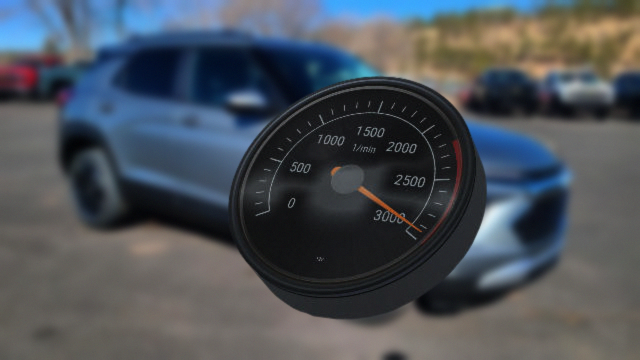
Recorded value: 2950 rpm
